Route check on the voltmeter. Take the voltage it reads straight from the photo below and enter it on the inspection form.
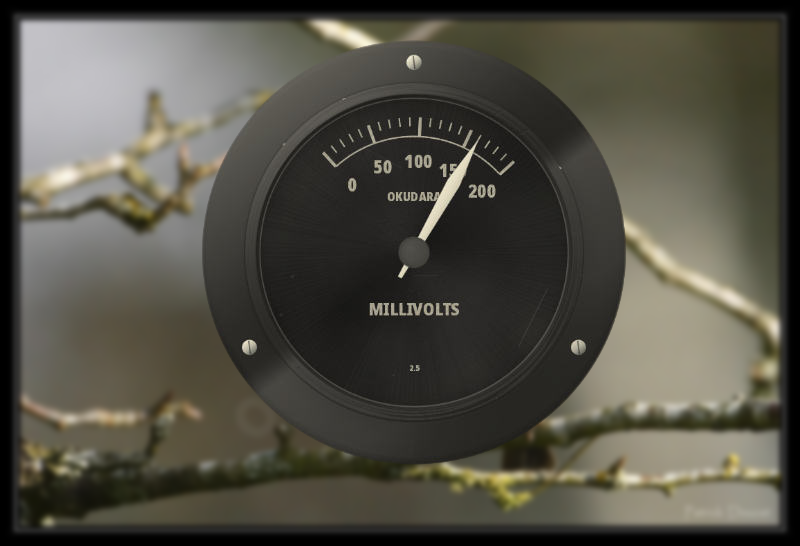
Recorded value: 160 mV
